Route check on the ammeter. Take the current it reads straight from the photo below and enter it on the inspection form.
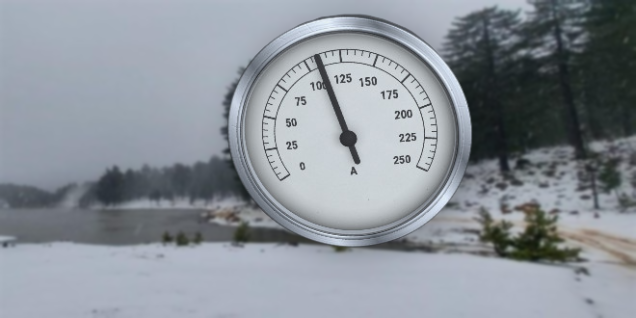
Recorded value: 110 A
